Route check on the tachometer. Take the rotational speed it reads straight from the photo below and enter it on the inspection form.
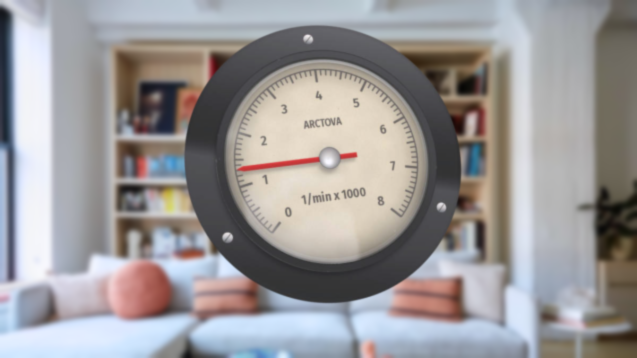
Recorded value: 1300 rpm
